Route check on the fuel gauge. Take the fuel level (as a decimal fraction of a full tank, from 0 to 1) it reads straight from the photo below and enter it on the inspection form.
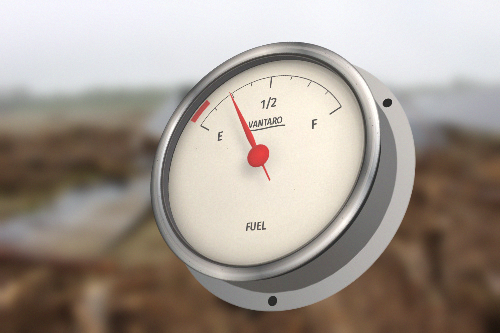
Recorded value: 0.25
